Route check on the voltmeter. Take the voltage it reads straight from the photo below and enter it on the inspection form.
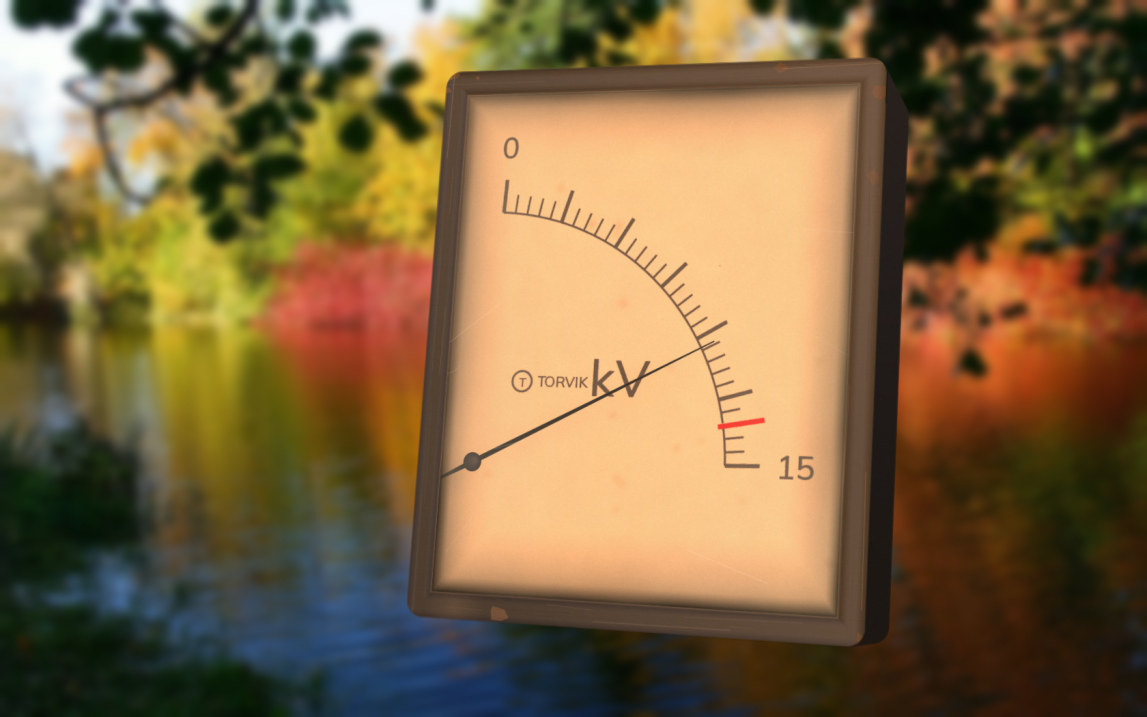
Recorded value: 10.5 kV
